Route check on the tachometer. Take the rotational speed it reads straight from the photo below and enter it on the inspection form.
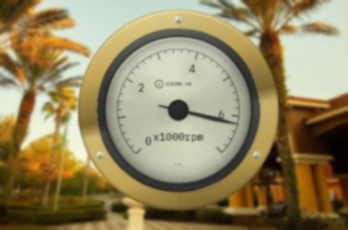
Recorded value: 6200 rpm
